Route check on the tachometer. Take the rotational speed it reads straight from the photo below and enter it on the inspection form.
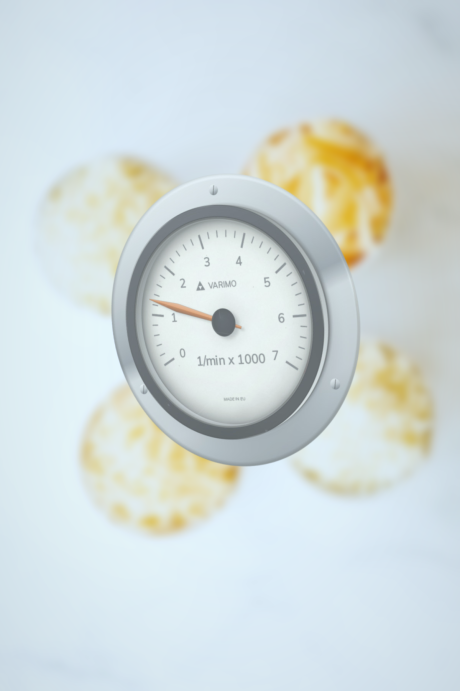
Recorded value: 1300 rpm
